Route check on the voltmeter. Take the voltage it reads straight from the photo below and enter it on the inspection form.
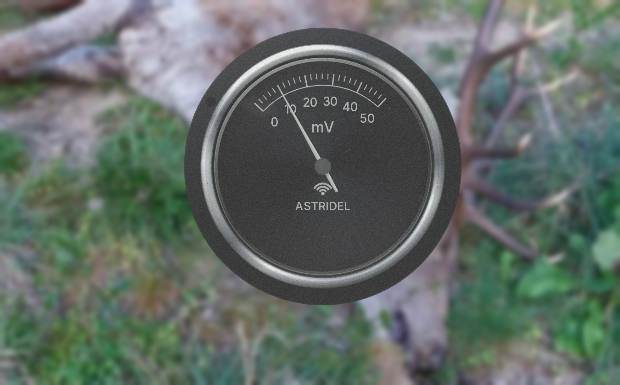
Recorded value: 10 mV
